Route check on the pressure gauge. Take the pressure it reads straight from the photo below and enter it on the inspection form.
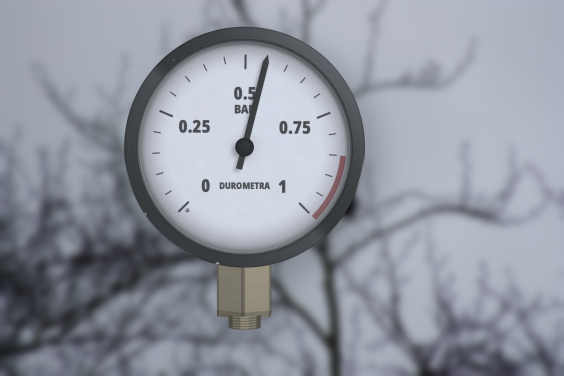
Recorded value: 0.55 bar
